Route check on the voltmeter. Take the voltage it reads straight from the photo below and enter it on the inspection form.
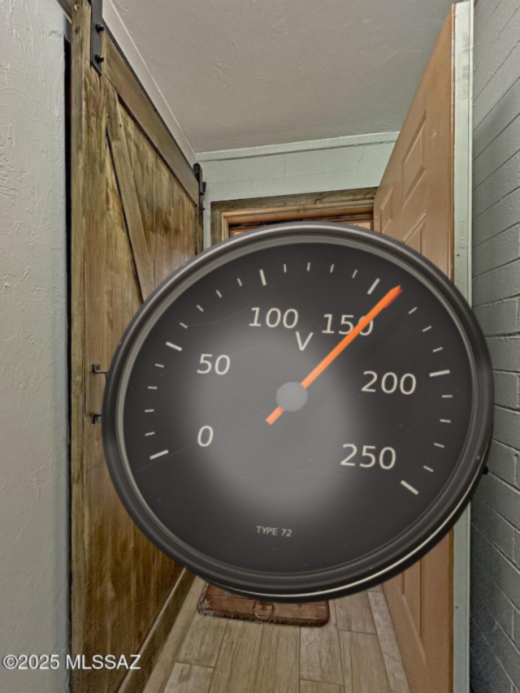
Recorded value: 160 V
